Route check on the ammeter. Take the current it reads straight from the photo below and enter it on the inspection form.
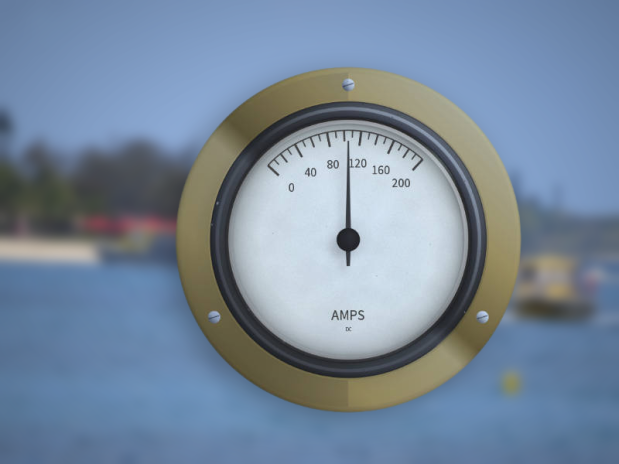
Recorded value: 105 A
